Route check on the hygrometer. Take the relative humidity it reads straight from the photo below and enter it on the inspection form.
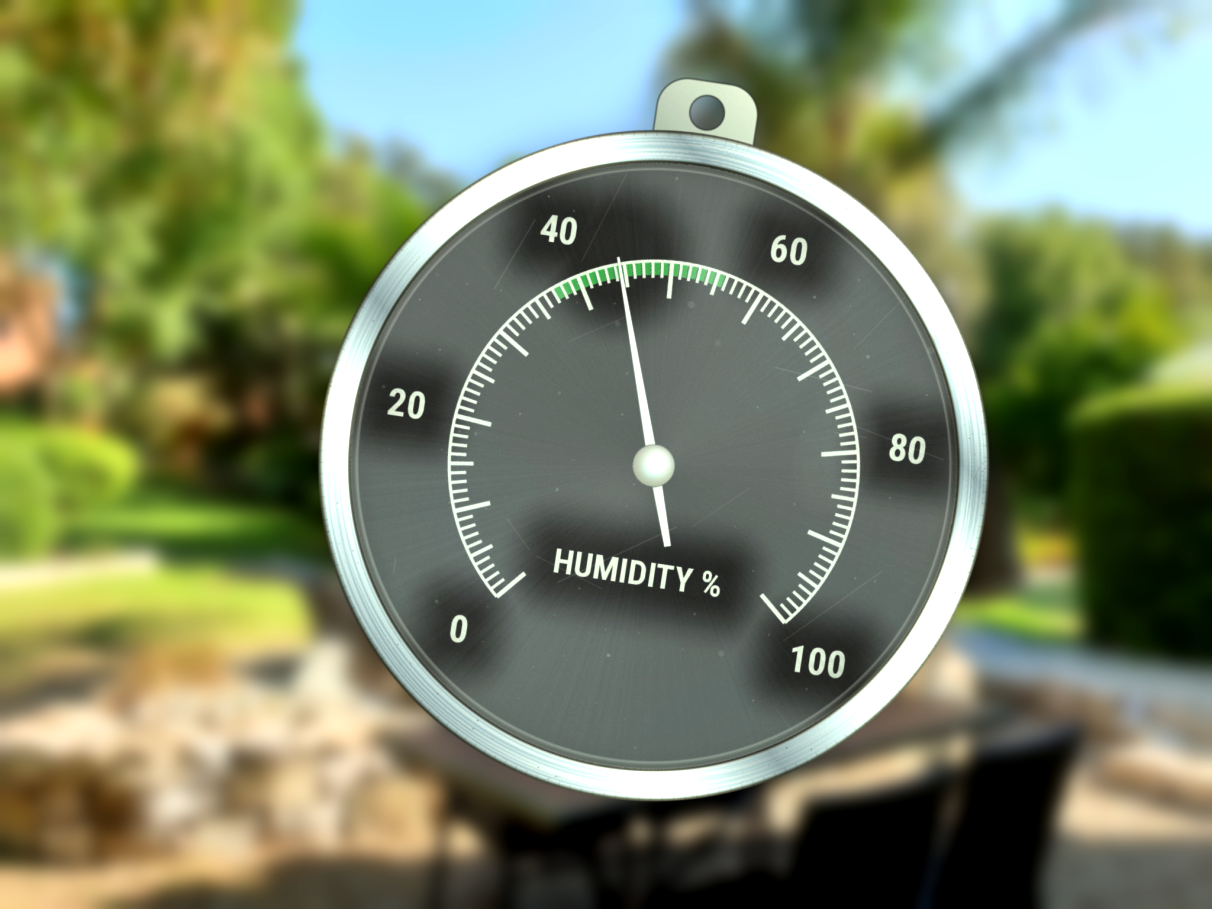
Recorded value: 44.5 %
